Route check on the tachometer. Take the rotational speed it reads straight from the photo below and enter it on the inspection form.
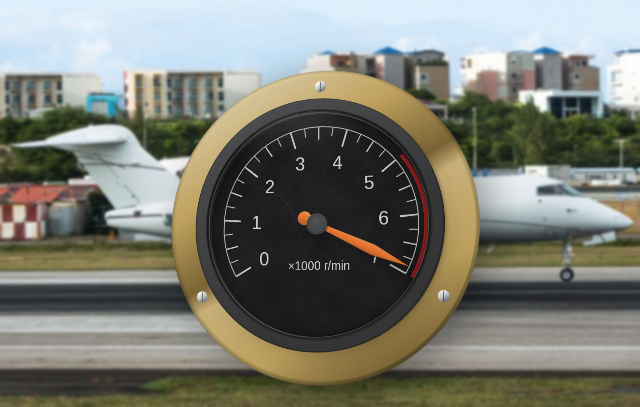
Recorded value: 6875 rpm
